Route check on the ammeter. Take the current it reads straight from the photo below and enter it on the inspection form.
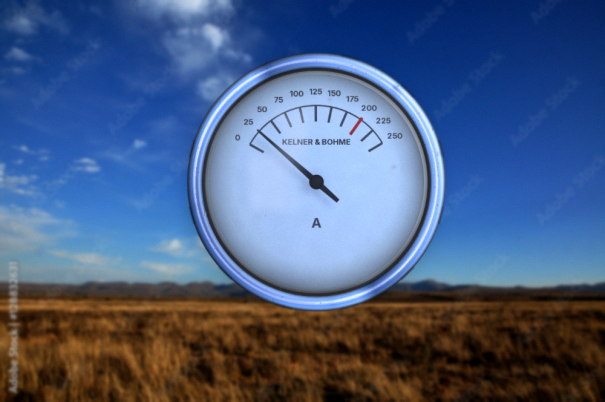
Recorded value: 25 A
